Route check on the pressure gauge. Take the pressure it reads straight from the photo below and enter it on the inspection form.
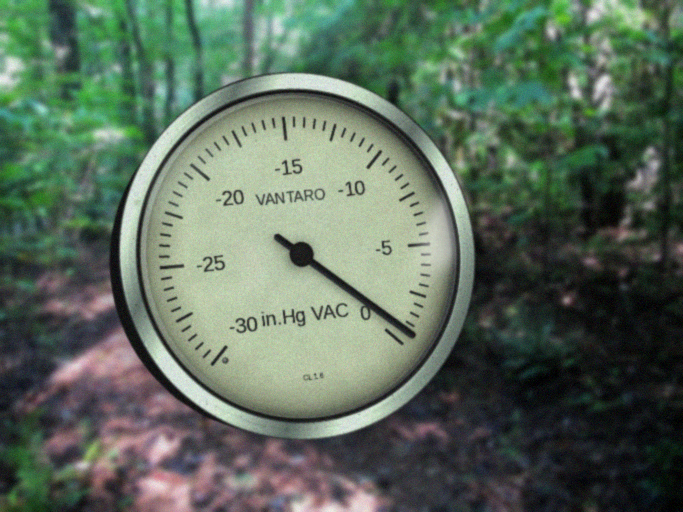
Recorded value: -0.5 inHg
